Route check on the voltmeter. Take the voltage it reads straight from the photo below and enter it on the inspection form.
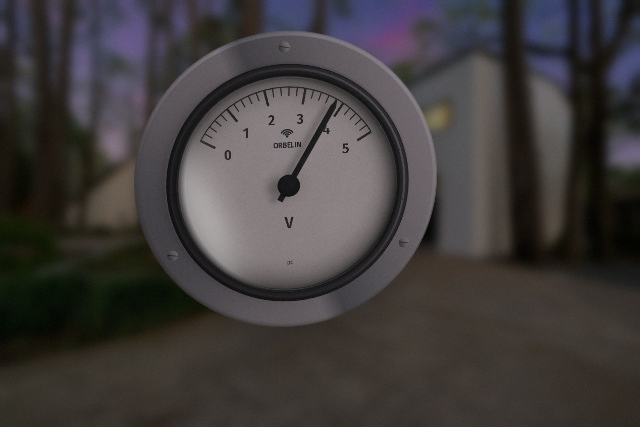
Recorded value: 3.8 V
